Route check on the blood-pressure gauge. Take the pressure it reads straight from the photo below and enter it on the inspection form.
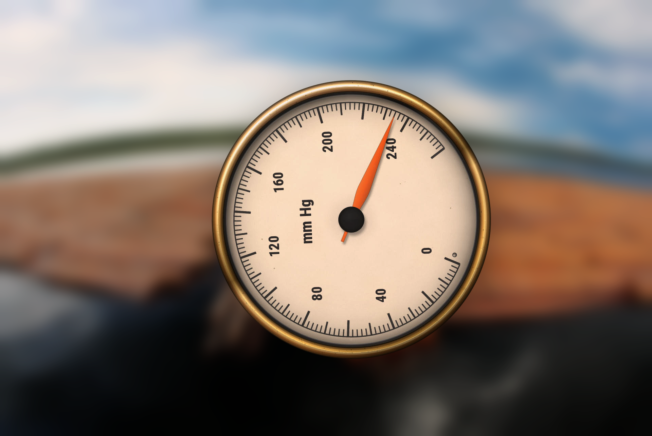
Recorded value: 234 mmHg
